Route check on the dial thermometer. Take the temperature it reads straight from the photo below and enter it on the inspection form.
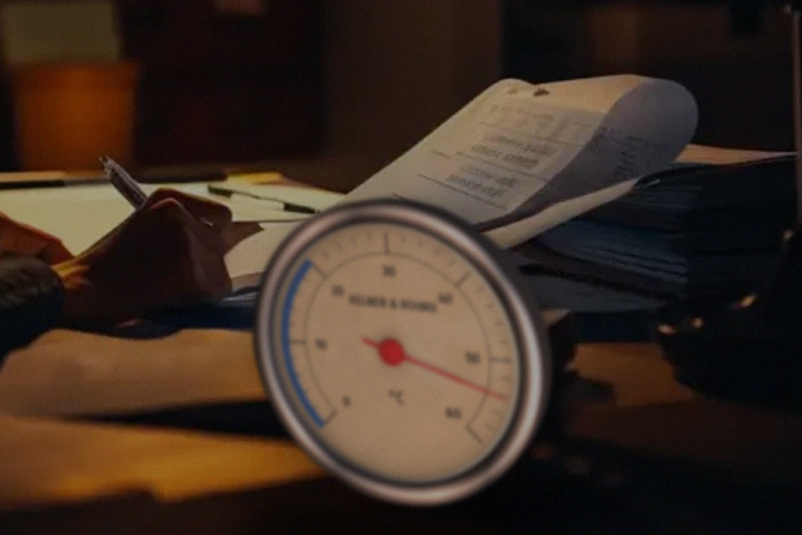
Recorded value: 54 °C
